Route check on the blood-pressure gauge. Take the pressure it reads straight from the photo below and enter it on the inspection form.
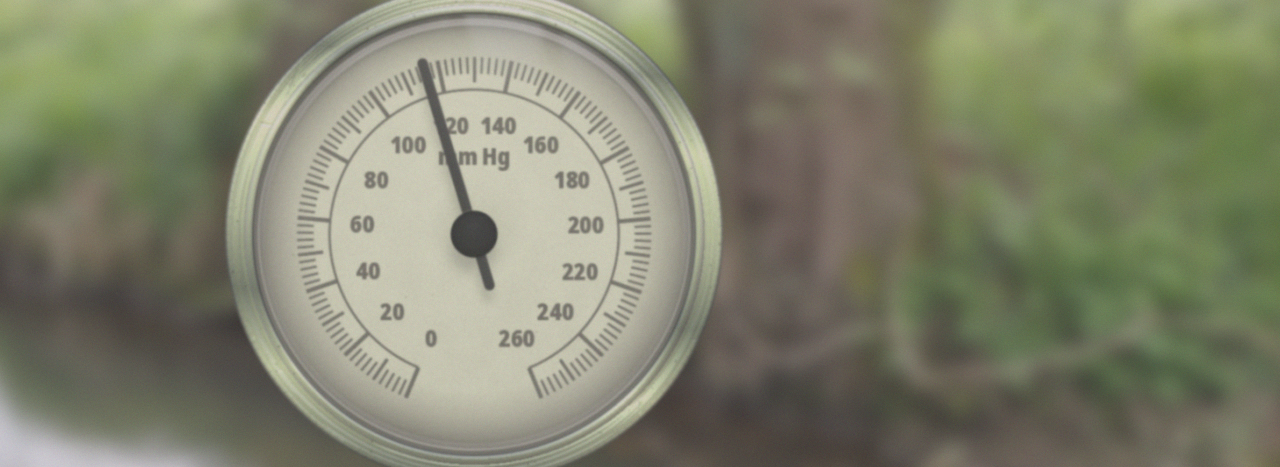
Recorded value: 116 mmHg
